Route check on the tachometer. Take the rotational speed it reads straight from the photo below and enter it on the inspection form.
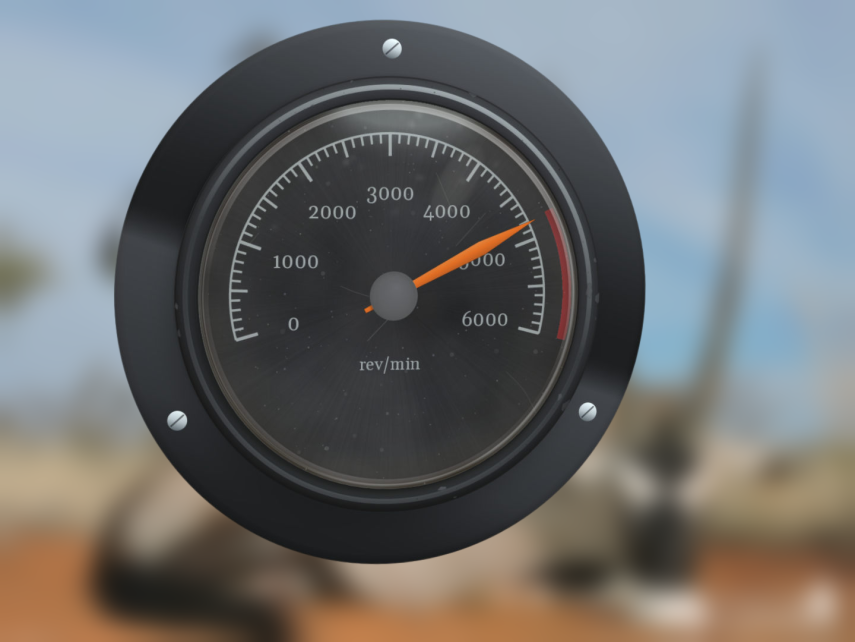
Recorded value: 4800 rpm
